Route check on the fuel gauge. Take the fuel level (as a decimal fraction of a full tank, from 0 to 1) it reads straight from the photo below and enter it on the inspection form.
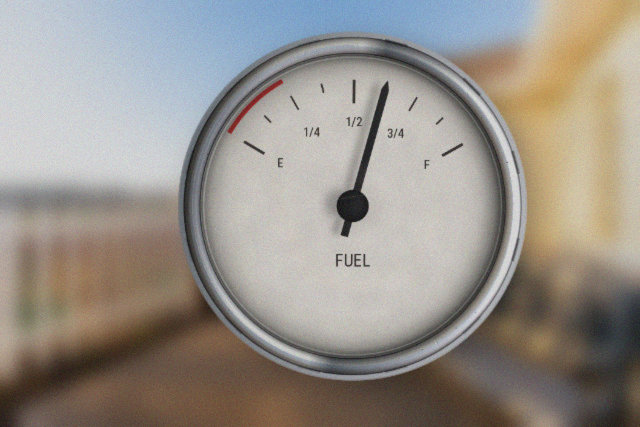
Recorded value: 0.625
